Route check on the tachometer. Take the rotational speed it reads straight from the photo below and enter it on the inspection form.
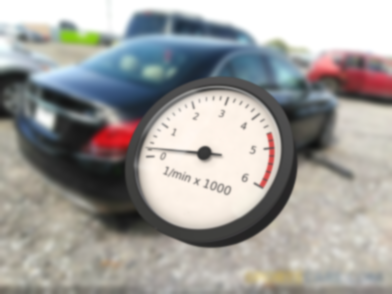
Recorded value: 200 rpm
